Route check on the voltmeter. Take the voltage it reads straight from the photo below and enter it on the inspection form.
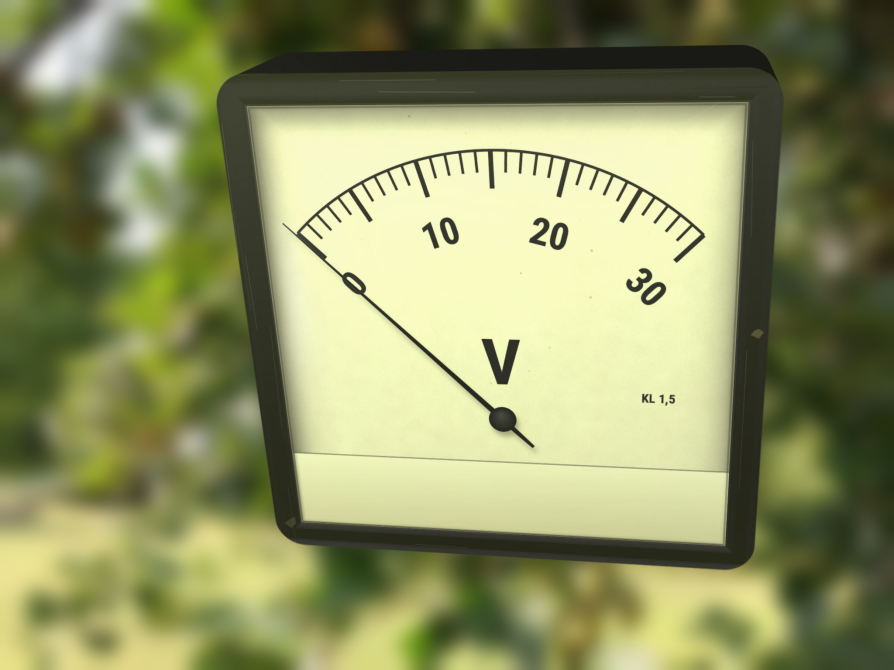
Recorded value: 0 V
